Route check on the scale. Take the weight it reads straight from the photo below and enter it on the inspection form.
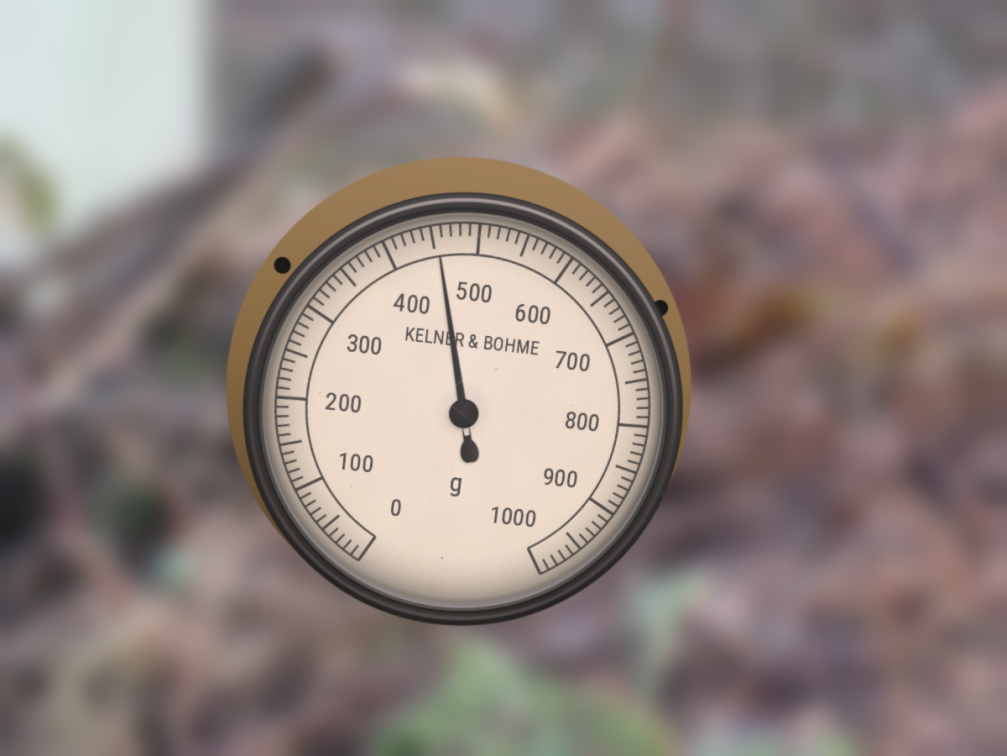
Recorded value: 455 g
